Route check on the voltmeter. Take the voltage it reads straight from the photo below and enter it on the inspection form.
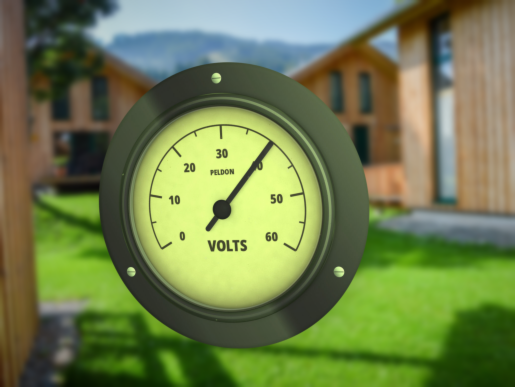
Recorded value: 40 V
